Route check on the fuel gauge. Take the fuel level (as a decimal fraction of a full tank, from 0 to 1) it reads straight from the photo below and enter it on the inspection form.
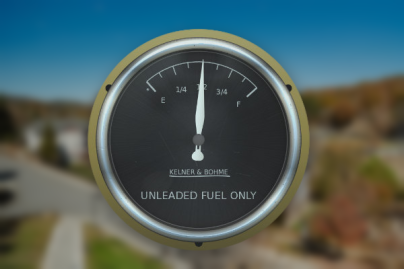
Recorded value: 0.5
